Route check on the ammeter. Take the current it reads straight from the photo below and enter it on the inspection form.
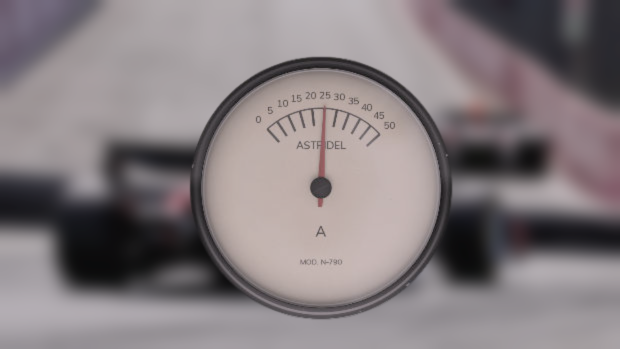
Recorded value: 25 A
